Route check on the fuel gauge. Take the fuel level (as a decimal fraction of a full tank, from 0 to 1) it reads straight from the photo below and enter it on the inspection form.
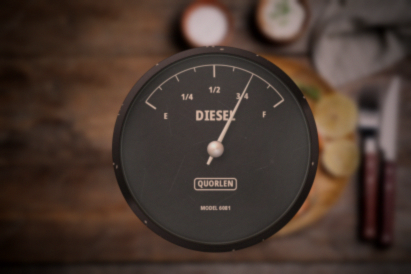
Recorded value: 0.75
